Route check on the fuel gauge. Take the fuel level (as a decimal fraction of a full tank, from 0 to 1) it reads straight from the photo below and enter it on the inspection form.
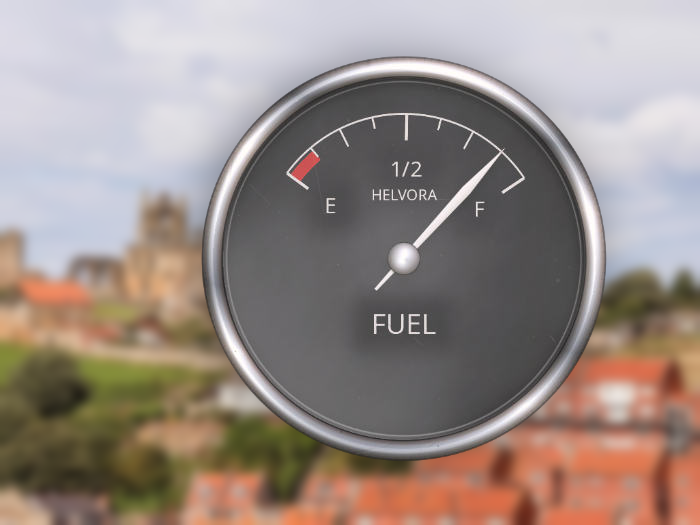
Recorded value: 0.875
